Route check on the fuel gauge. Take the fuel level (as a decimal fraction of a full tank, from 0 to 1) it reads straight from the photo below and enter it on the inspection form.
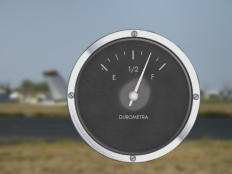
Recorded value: 0.75
